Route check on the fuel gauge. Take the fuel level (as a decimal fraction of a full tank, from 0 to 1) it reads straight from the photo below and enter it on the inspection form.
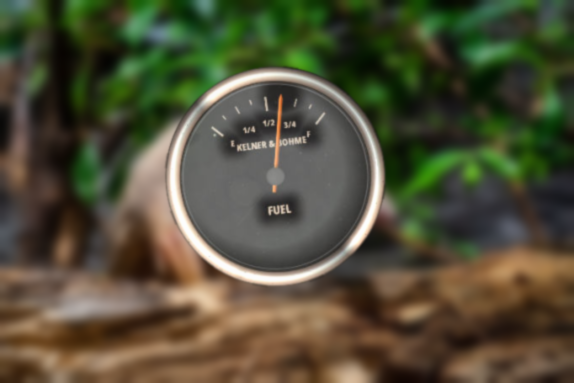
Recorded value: 0.625
